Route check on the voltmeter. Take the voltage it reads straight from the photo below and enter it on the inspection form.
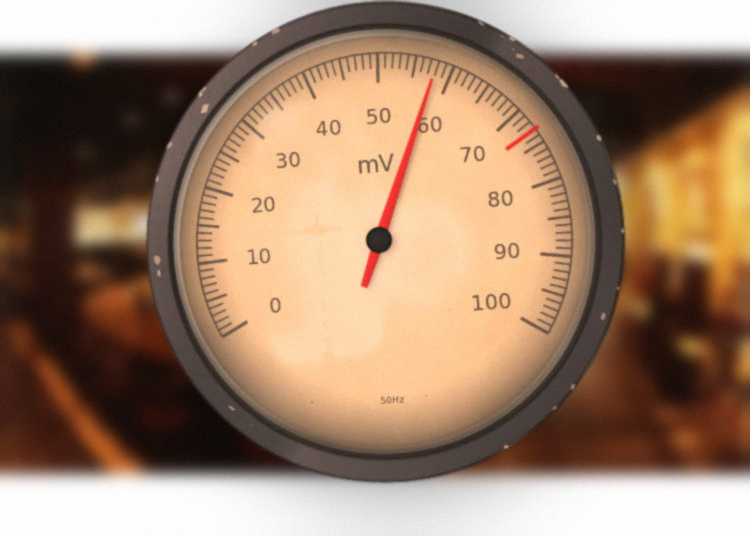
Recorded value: 58 mV
